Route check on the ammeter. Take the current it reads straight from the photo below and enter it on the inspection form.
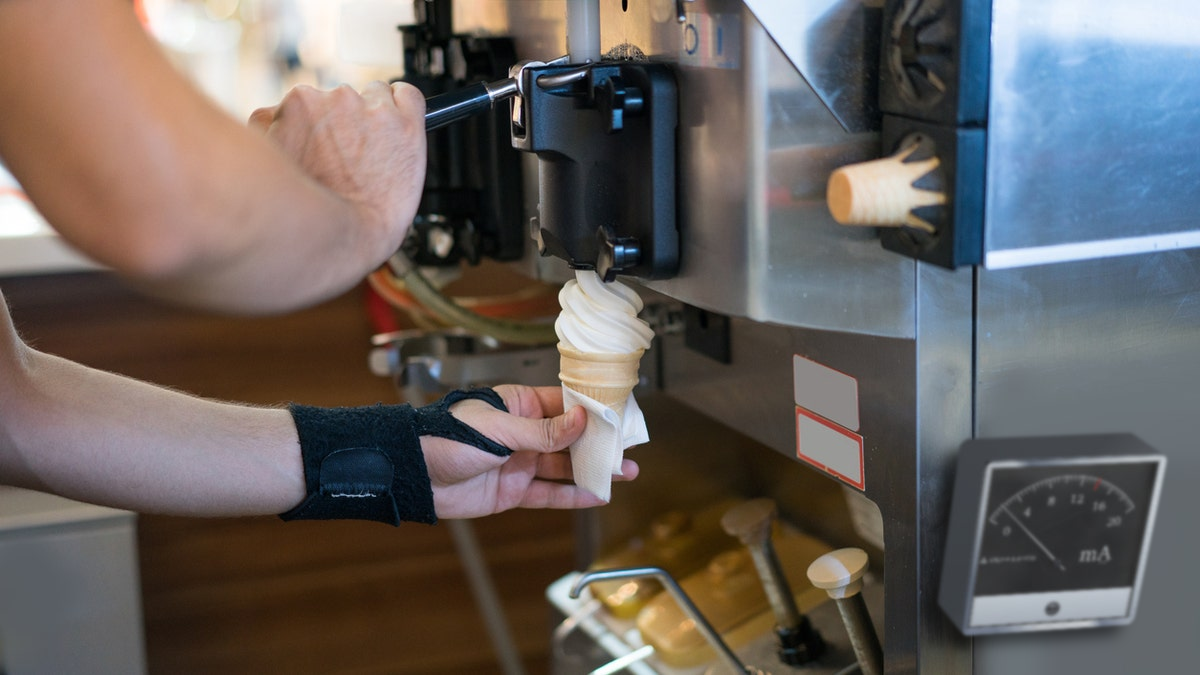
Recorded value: 2 mA
